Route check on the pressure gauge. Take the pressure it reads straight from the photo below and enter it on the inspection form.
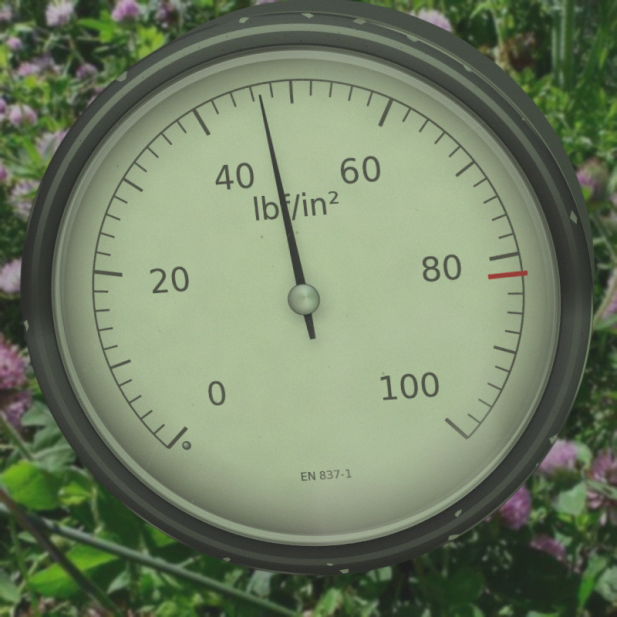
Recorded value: 47 psi
